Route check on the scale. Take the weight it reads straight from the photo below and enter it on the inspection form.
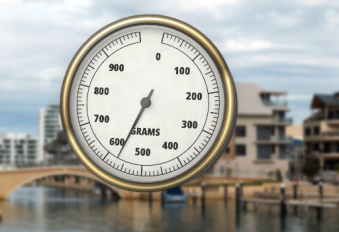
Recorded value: 570 g
